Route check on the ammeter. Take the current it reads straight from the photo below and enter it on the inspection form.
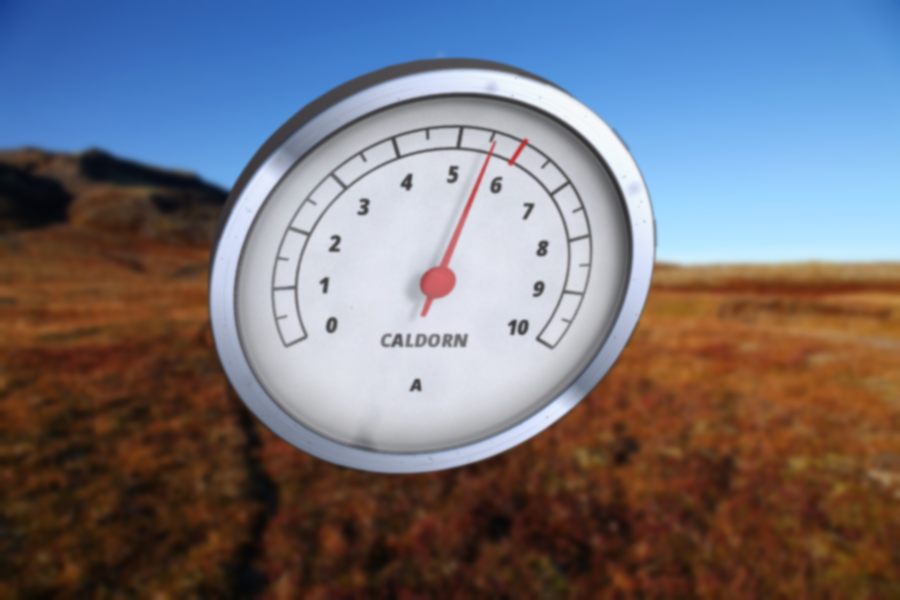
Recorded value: 5.5 A
